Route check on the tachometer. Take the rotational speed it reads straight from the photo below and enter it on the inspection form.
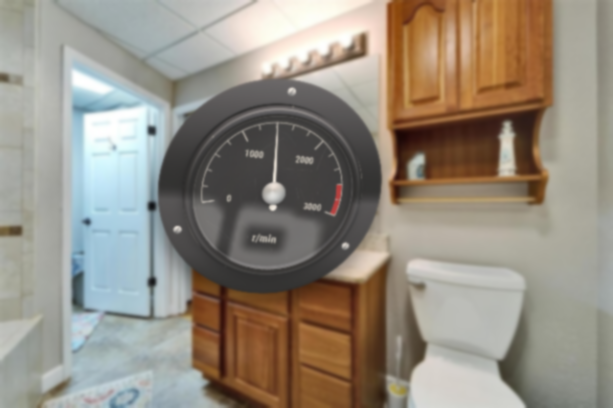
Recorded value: 1400 rpm
